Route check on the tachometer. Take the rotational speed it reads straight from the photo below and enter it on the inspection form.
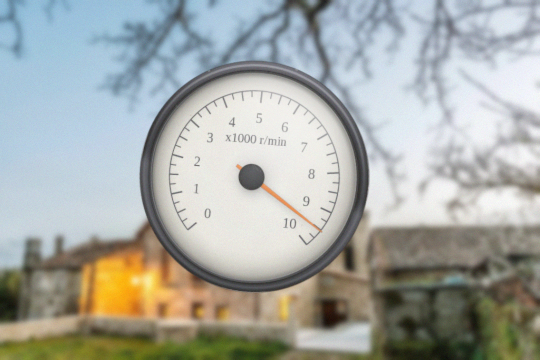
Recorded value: 9500 rpm
